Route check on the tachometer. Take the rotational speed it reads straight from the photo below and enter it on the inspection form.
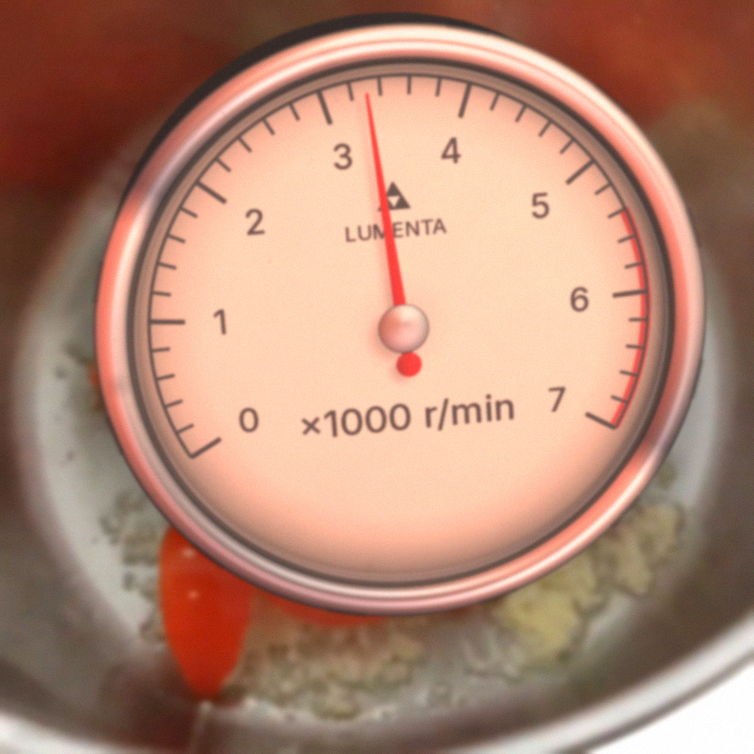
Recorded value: 3300 rpm
